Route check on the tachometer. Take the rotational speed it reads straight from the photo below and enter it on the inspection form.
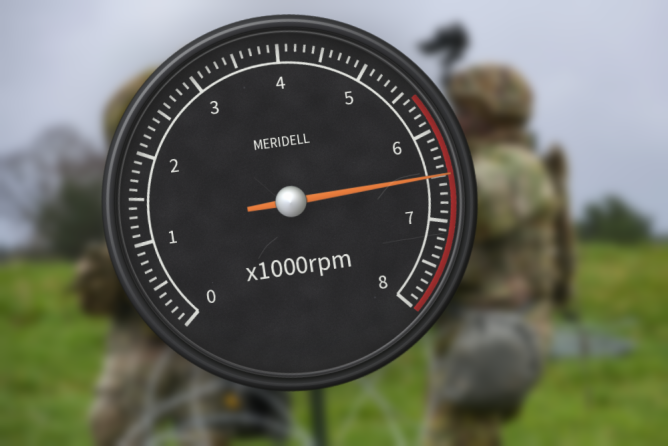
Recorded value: 6500 rpm
